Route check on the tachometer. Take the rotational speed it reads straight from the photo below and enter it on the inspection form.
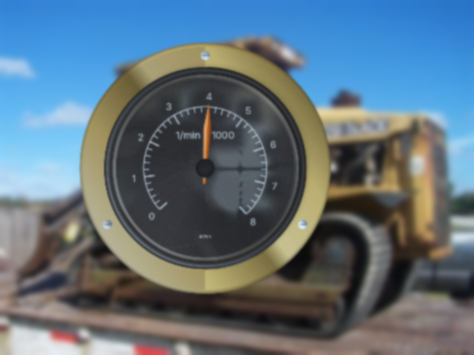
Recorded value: 4000 rpm
